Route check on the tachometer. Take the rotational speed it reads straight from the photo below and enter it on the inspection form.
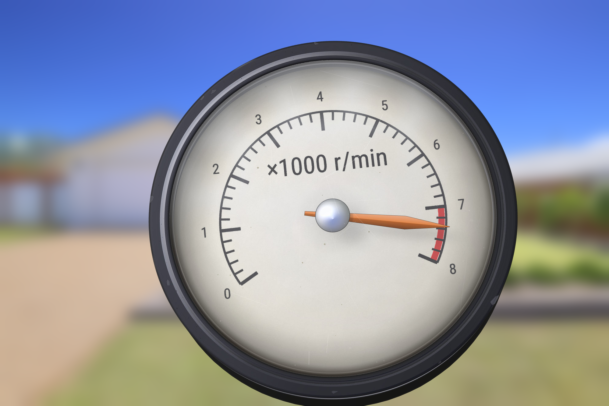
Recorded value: 7400 rpm
